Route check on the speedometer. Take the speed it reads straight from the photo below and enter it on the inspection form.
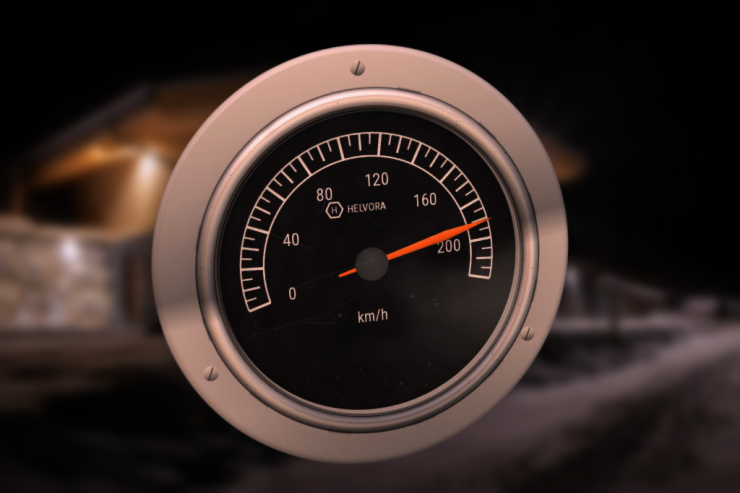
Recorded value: 190 km/h
